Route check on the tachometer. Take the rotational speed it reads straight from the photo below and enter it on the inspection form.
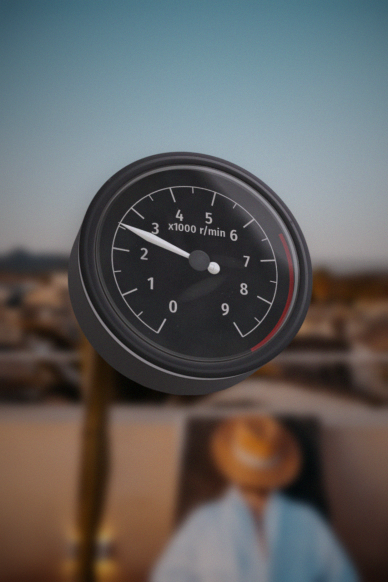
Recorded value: 2500 rpm
